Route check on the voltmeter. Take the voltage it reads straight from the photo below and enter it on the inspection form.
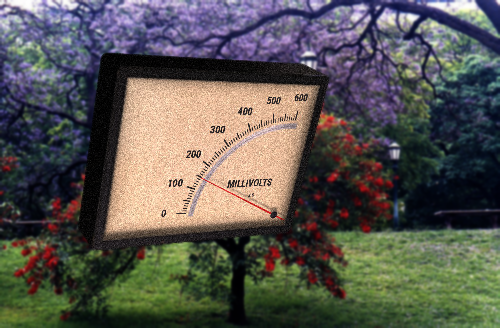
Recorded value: 150 mV
